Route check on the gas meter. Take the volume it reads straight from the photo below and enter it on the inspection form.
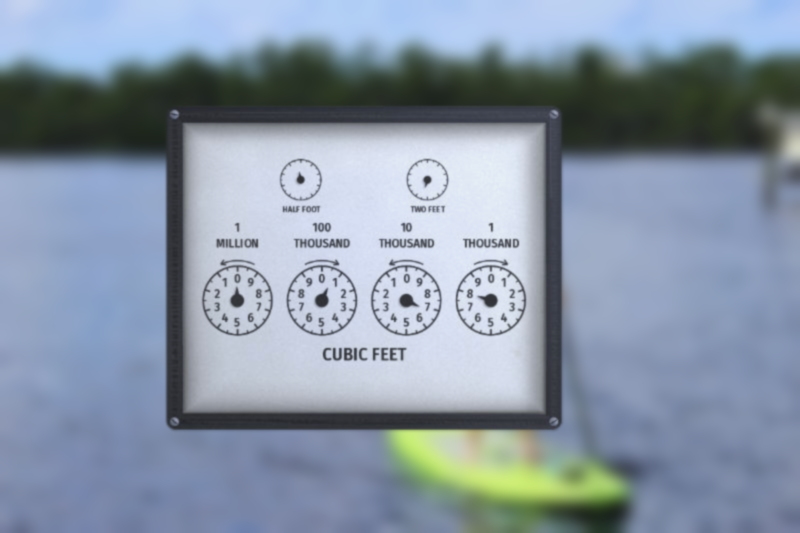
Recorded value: 6800 ft³
